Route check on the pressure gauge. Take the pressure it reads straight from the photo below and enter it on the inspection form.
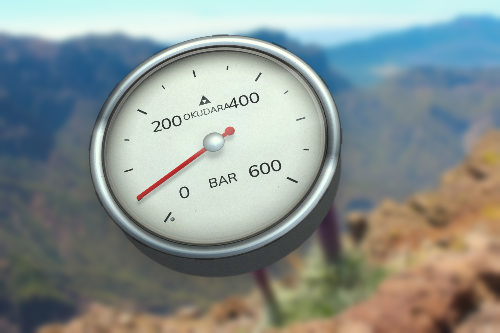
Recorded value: 50 bar
